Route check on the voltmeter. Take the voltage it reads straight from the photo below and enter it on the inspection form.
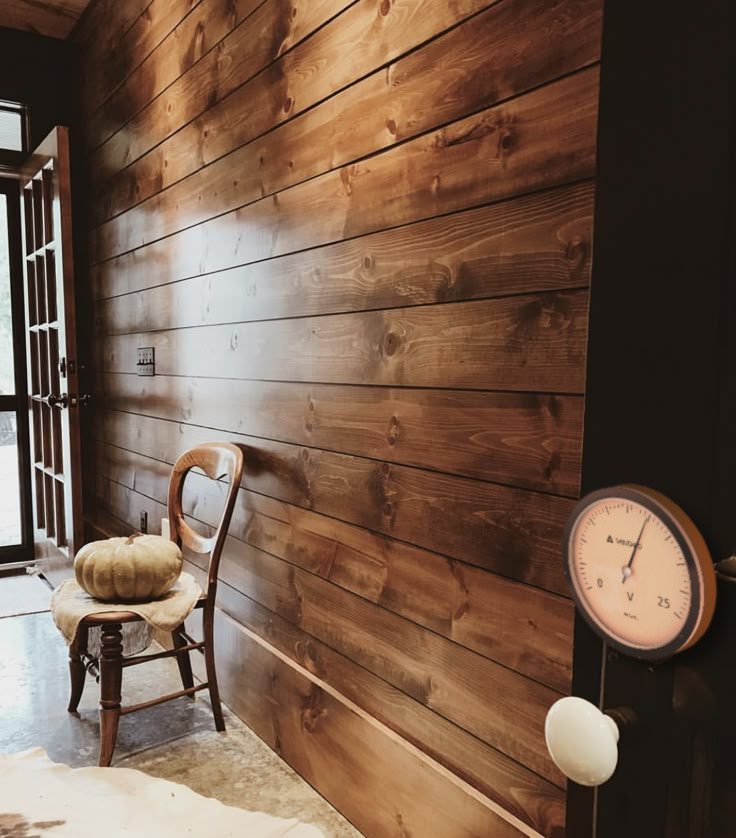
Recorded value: 15 V
